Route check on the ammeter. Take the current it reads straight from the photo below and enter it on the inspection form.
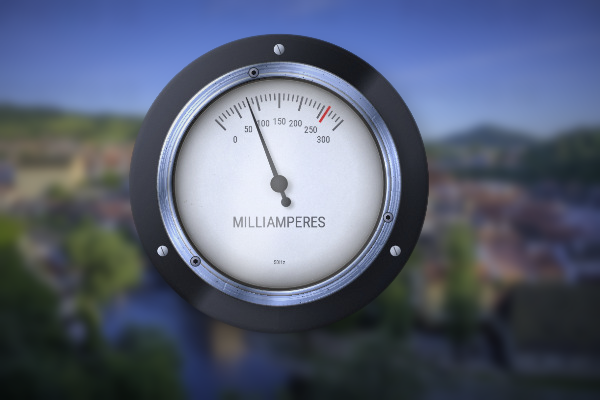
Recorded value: 80 mA
